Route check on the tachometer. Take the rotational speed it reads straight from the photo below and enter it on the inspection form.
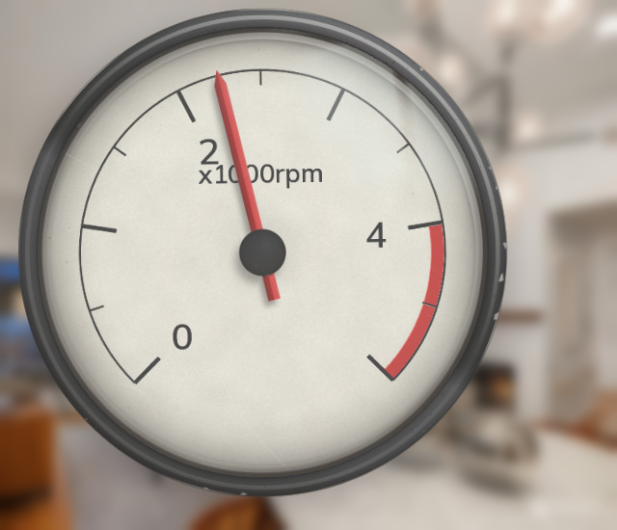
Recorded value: 2250 rpm
